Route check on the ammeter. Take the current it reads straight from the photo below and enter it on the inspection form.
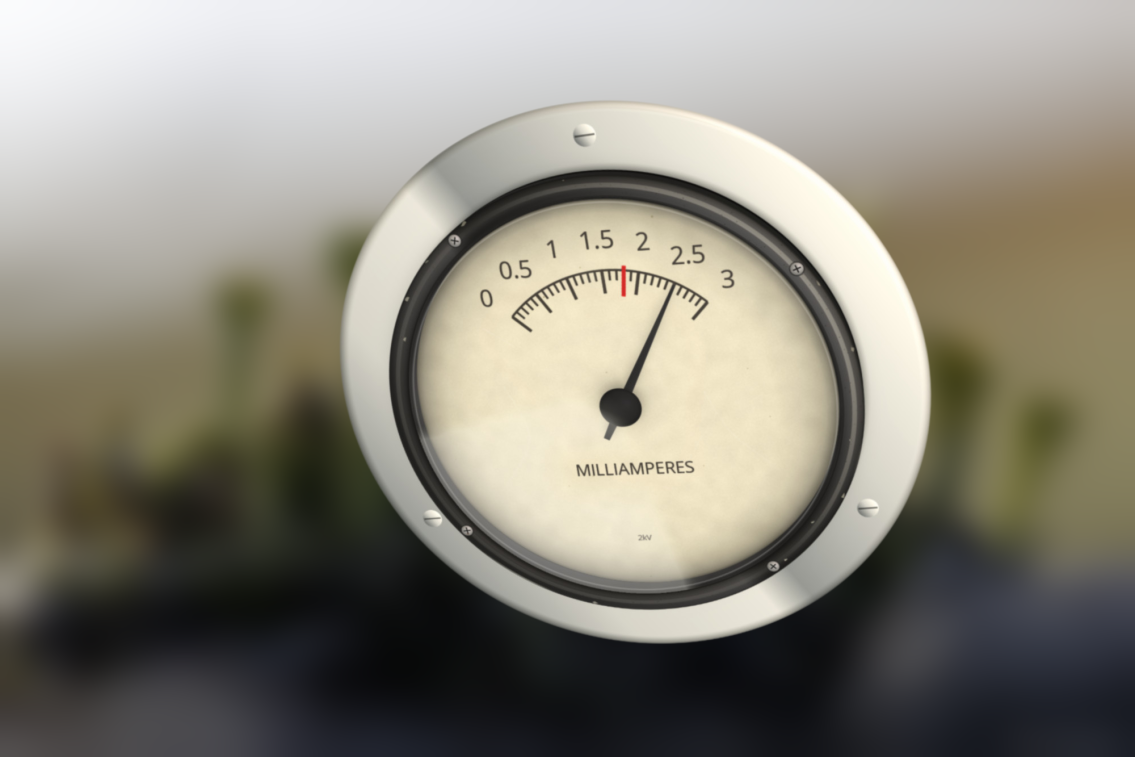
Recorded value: 2.5 mA
